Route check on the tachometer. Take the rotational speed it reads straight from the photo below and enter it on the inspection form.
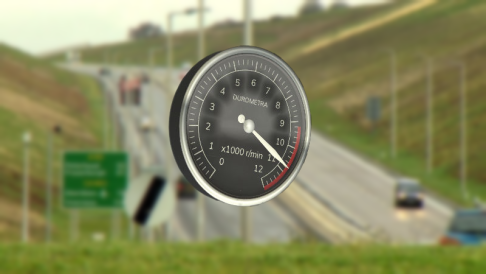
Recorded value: 10800 rpm
